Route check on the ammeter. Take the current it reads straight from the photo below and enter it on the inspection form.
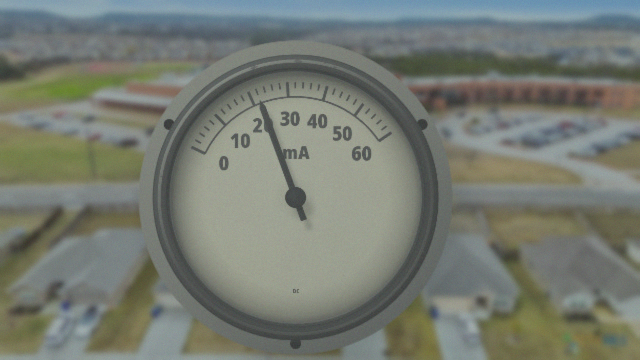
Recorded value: 22 mA
